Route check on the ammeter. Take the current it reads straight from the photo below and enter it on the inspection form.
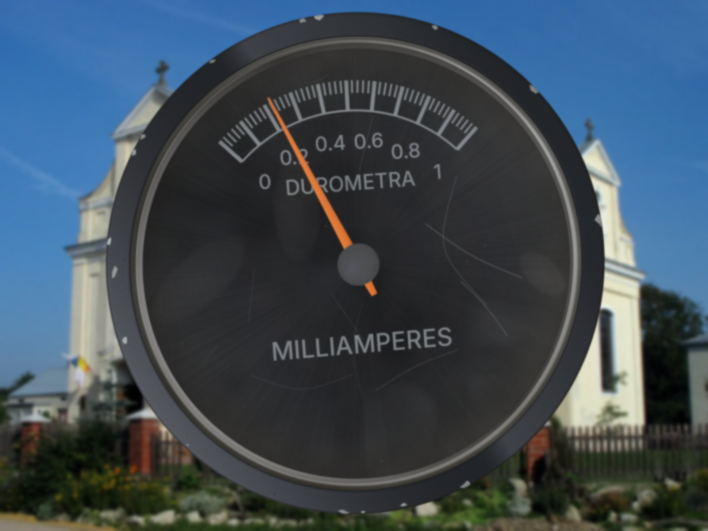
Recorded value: 0.22 mA
